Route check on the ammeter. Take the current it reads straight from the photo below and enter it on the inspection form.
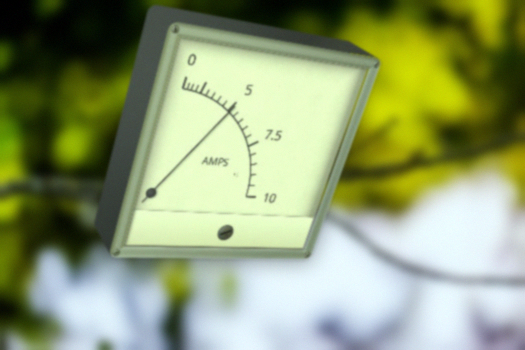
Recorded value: 5 A
